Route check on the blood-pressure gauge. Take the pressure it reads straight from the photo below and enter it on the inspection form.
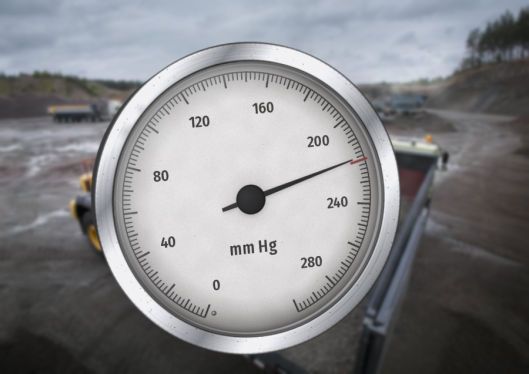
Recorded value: 218 mmHg
